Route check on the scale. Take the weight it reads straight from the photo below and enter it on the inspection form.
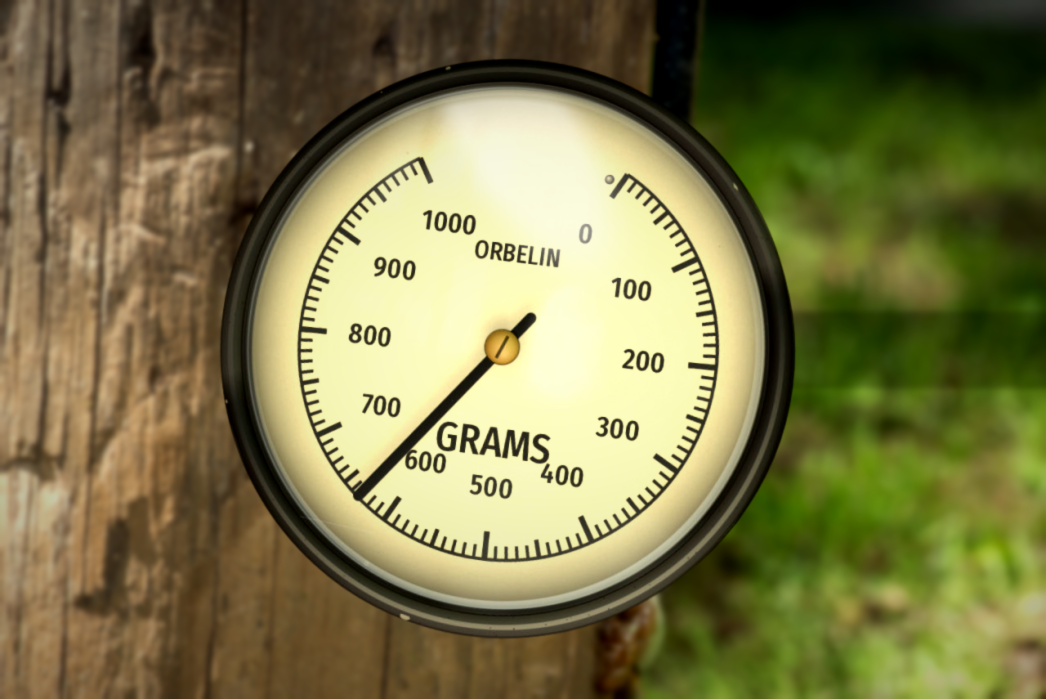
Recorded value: 630 g
